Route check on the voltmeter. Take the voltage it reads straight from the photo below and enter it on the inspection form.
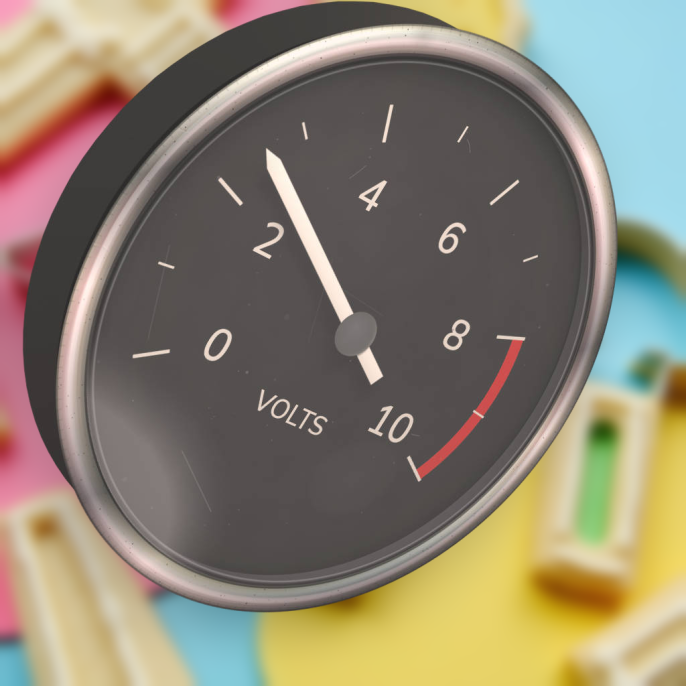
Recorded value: 2.5 V
